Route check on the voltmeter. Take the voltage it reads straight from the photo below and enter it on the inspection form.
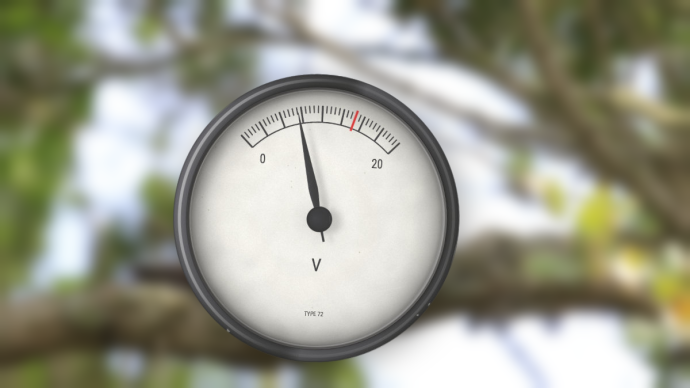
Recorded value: 7 V
